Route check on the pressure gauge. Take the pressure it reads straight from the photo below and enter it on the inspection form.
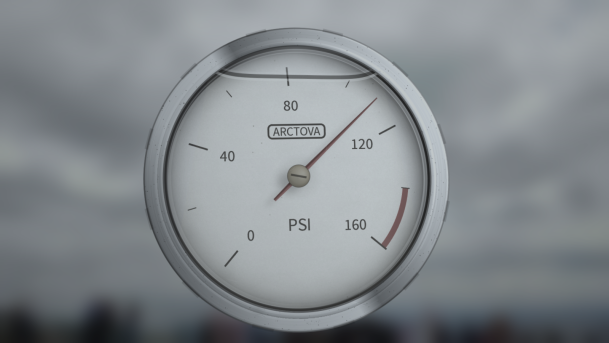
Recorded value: 110 psi
